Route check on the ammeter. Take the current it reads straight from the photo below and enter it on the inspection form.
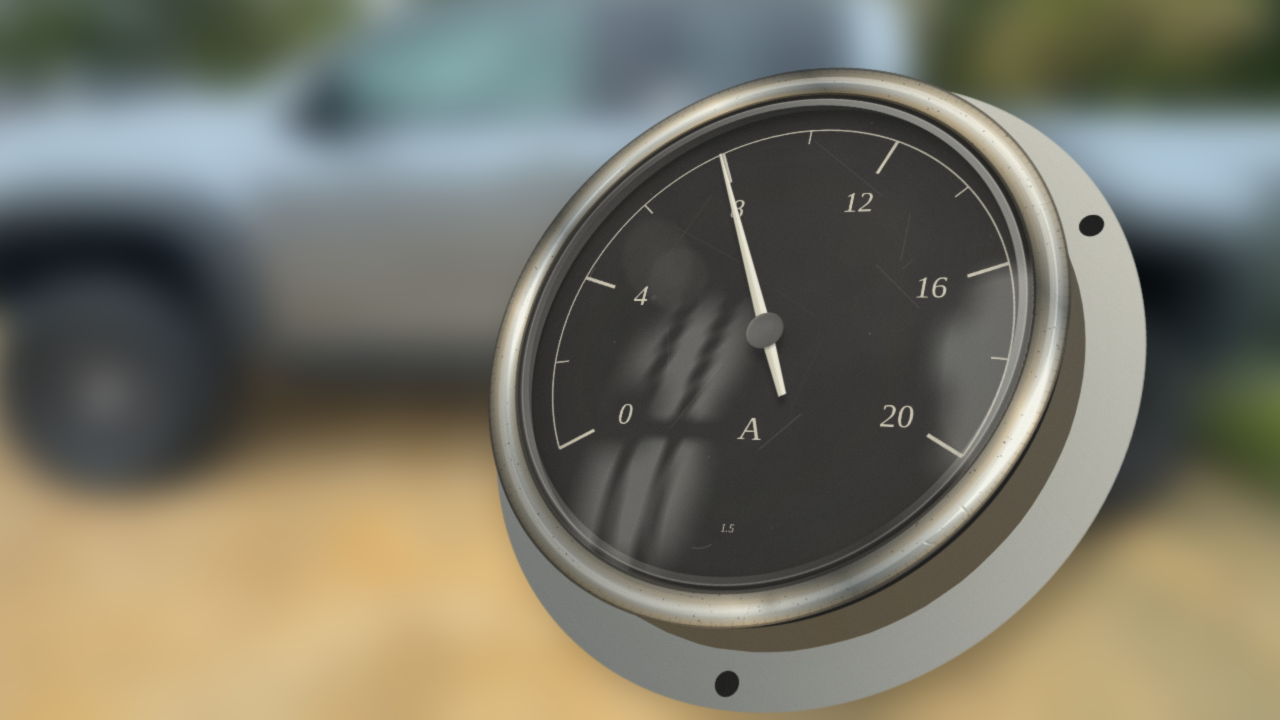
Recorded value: 8 A
